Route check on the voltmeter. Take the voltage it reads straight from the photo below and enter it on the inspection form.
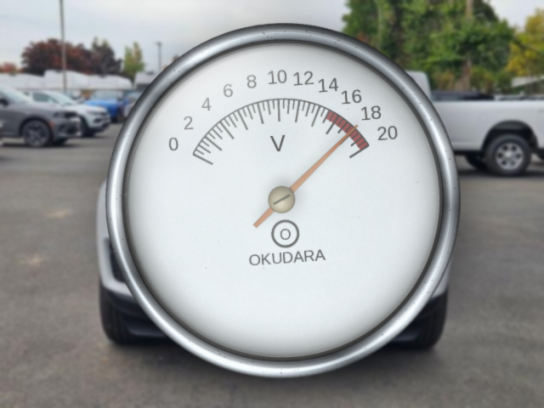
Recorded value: 18 V
